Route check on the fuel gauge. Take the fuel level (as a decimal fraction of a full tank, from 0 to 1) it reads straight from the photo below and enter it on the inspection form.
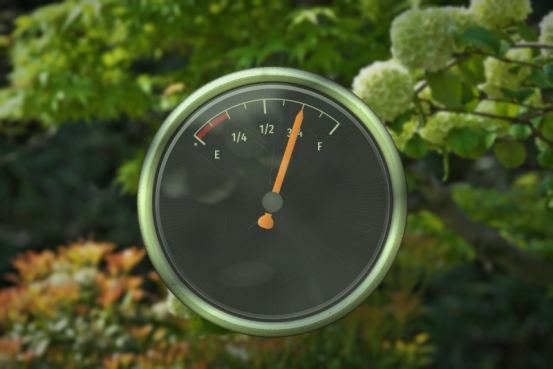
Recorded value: 0.75
